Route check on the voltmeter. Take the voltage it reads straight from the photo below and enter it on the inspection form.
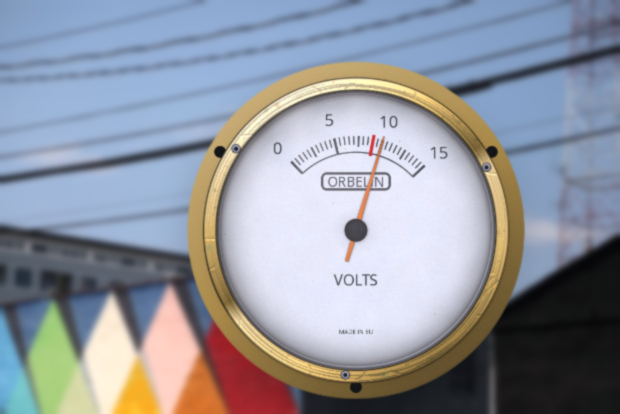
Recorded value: 10 V
